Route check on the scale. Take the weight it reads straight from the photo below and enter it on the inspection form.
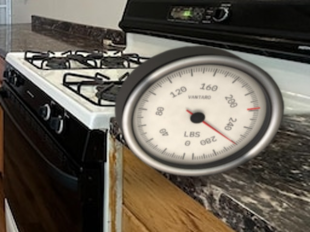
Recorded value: 260 lb
